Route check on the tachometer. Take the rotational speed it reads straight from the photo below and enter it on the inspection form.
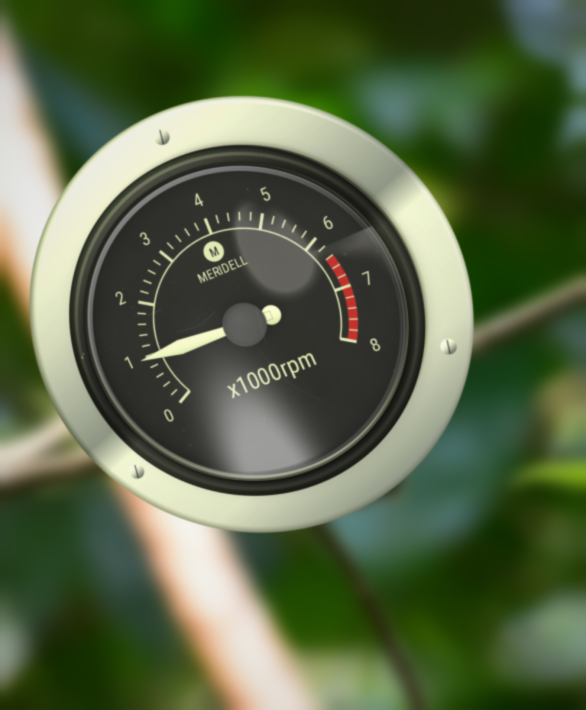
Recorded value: 1000 rpm
